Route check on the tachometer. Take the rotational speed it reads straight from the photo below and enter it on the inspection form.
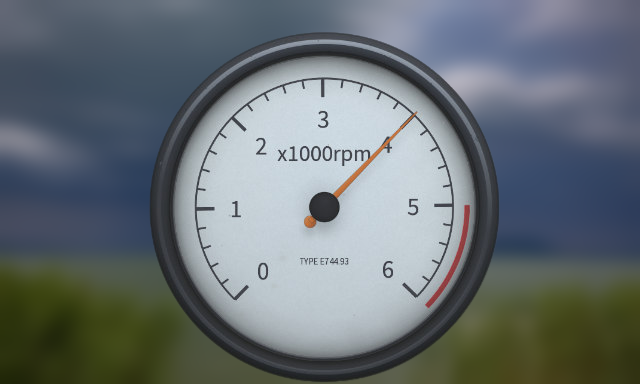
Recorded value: 4000 rpm
